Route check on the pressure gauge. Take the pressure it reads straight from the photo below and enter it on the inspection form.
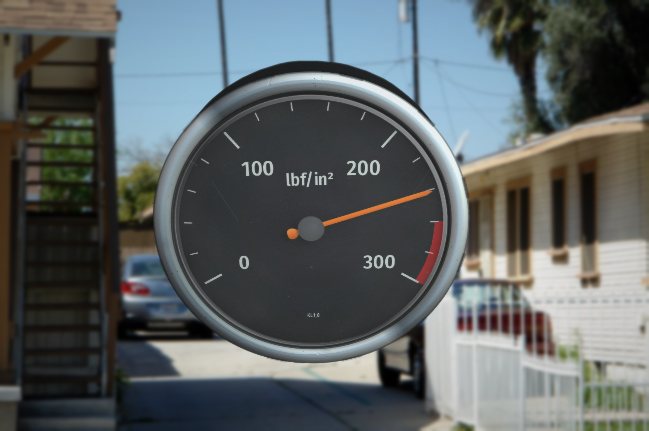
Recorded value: 240 psi
